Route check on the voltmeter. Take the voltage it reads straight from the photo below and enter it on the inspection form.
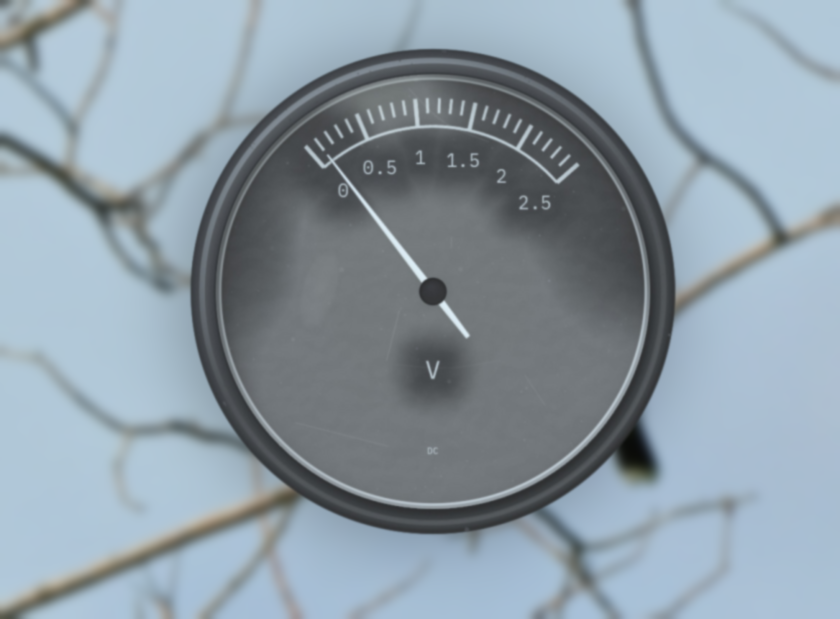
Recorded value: 0.1 V
